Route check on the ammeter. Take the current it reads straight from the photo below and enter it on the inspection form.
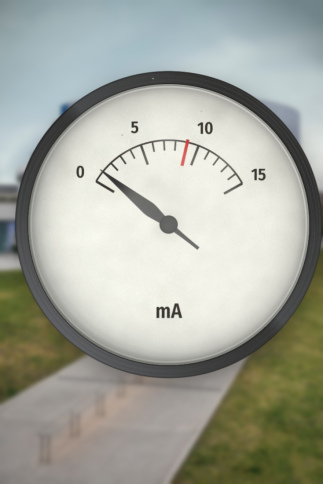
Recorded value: 1 mA
